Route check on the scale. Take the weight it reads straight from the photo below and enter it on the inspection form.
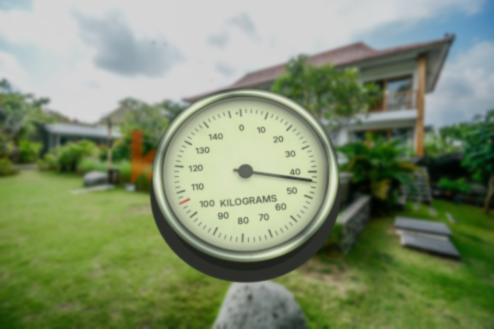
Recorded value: 44 kg
